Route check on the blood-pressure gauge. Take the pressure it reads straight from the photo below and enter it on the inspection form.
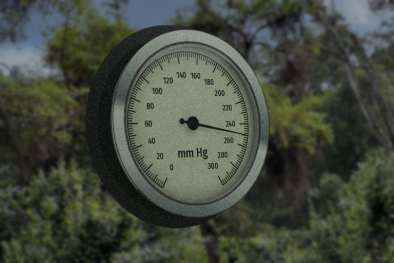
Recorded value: 250 mmHg
